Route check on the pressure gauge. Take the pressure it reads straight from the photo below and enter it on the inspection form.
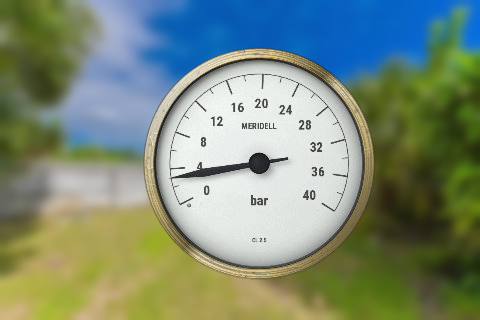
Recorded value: 3 bar
